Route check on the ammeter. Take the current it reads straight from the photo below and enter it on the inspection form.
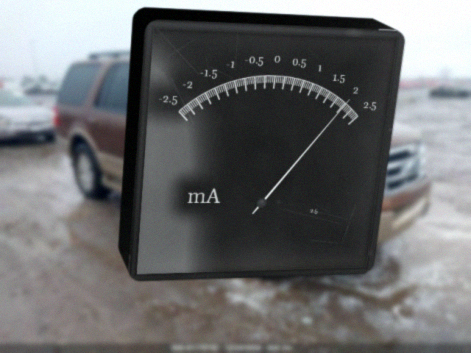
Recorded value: 2 mA
